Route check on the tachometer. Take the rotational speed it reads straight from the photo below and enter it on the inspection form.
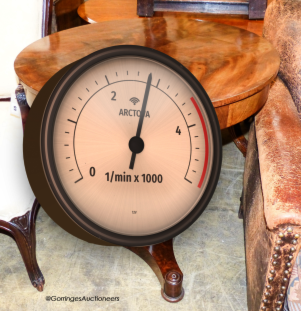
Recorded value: 2800 rpm
